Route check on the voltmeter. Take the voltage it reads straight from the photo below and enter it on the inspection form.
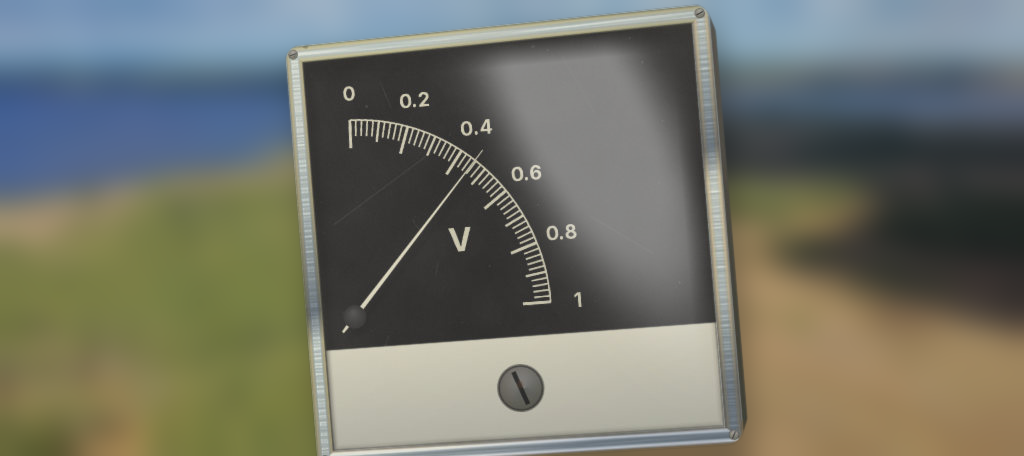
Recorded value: 0.46 V
